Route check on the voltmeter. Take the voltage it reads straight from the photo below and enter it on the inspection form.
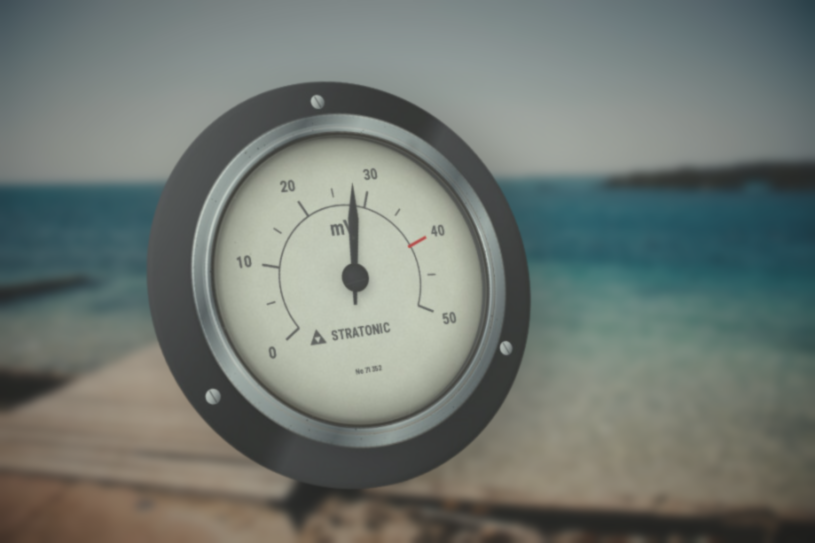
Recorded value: 27.5 mV
